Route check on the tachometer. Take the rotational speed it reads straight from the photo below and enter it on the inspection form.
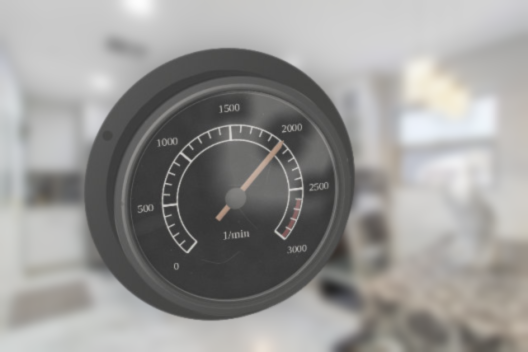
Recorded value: 2000 rpm
